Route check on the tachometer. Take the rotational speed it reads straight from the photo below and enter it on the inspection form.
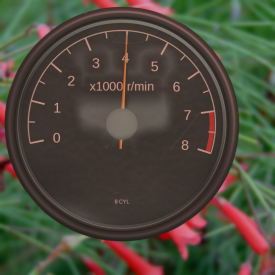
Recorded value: 4000 rpm
